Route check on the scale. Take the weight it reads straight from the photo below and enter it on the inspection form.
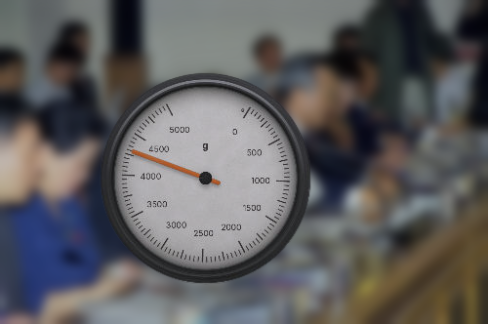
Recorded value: 4300 g
